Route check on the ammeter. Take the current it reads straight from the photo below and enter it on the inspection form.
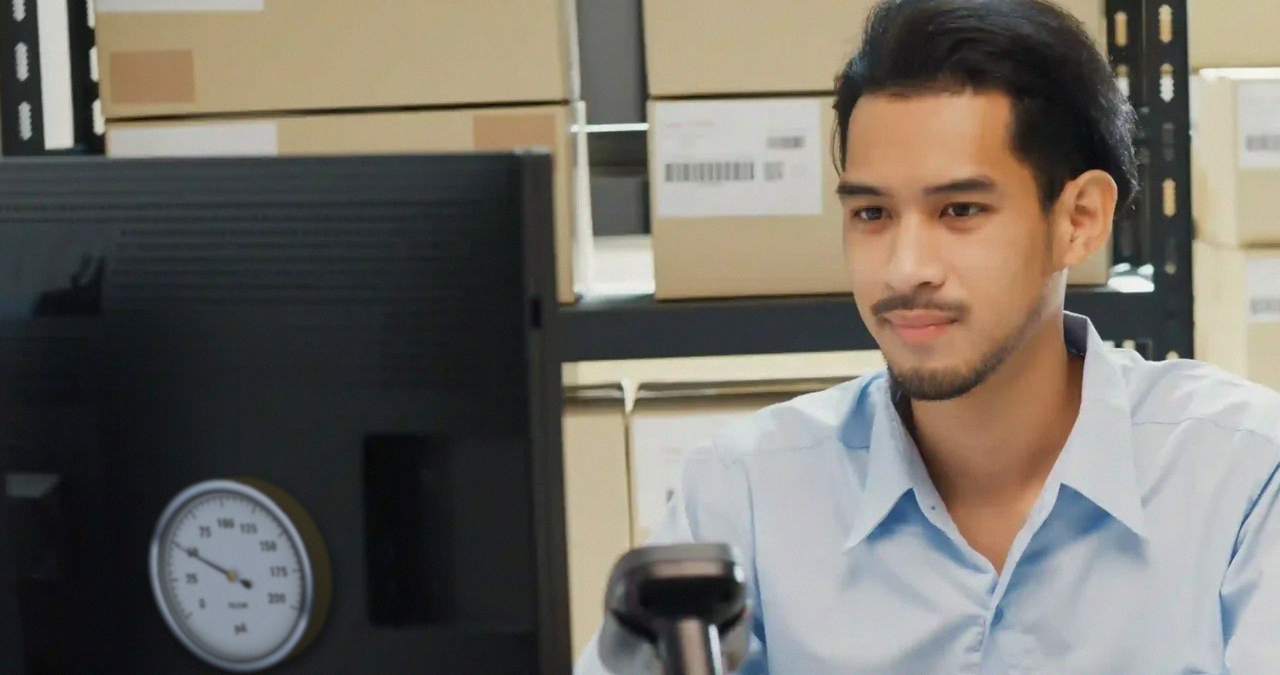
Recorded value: 50 µA
